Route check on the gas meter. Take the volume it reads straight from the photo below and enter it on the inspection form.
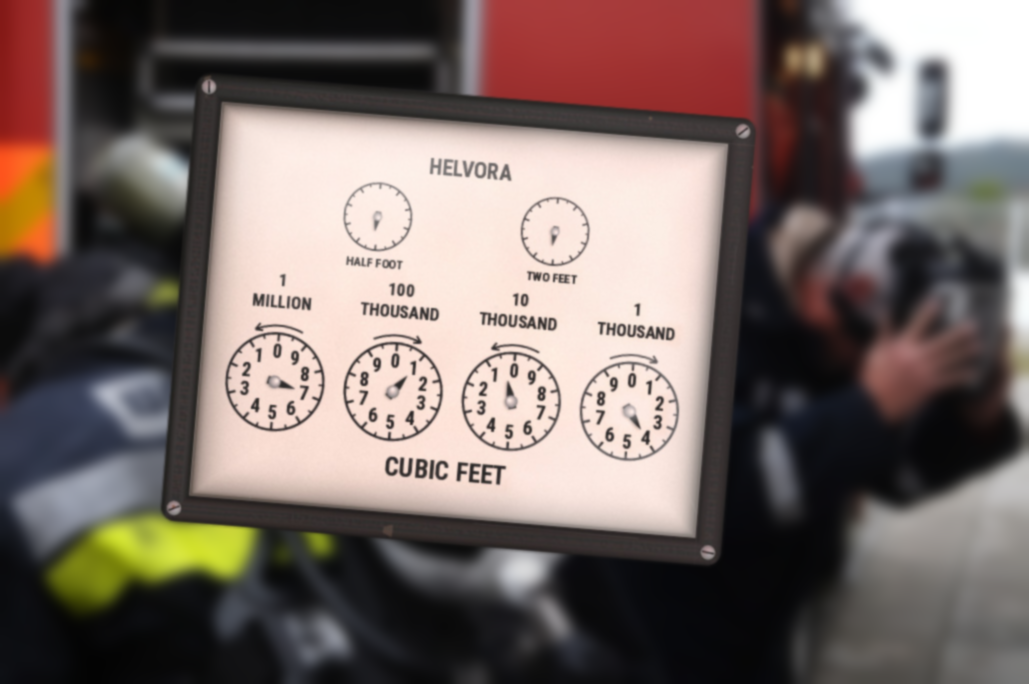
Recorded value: 710400 ft³
